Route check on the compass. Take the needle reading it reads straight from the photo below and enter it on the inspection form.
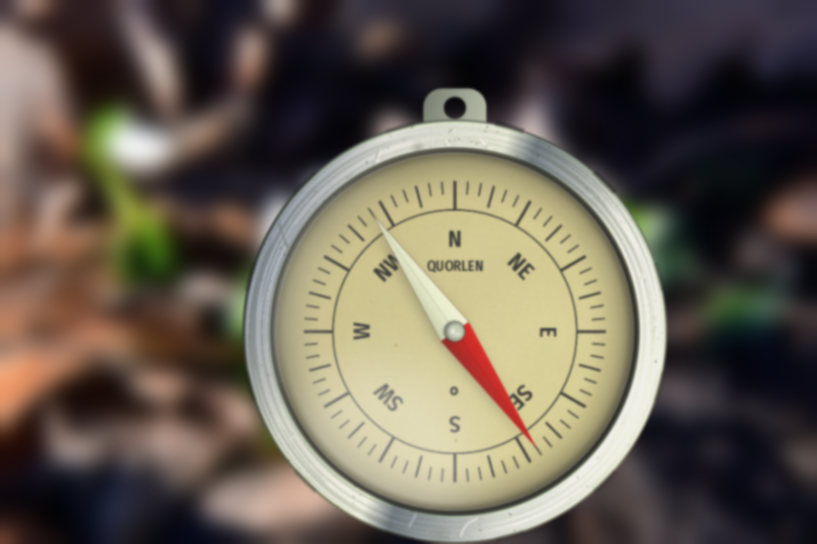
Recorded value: 145 °
